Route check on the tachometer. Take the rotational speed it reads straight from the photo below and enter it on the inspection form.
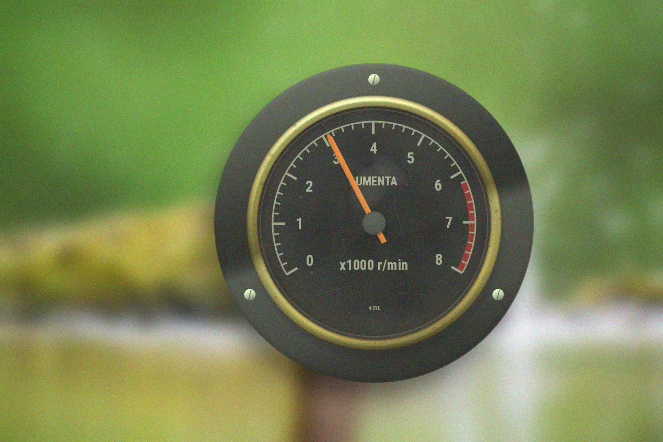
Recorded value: 3100 rpm
